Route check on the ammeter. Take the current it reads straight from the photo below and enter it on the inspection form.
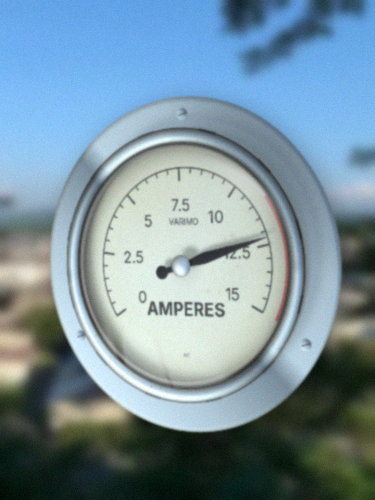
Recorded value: 12.25 A
